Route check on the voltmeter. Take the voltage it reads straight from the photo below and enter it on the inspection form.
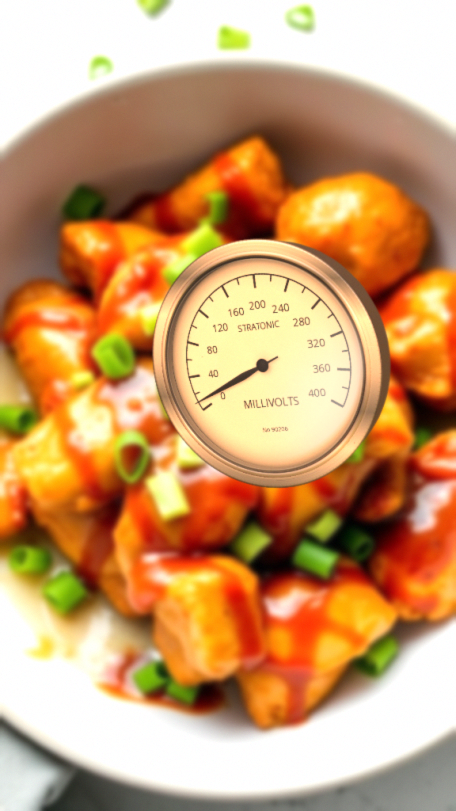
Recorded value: 10 mV
